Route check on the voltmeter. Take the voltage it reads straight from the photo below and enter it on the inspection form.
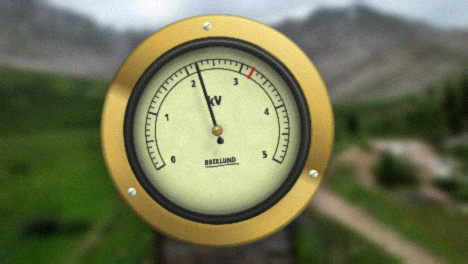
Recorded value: 2.2 kV
